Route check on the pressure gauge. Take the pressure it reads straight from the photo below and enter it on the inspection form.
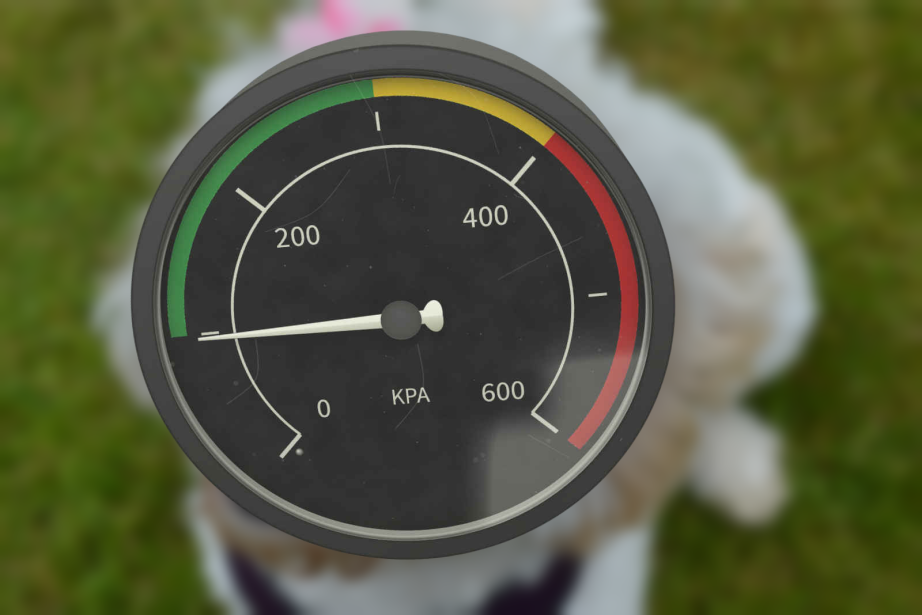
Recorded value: 100 kPa
